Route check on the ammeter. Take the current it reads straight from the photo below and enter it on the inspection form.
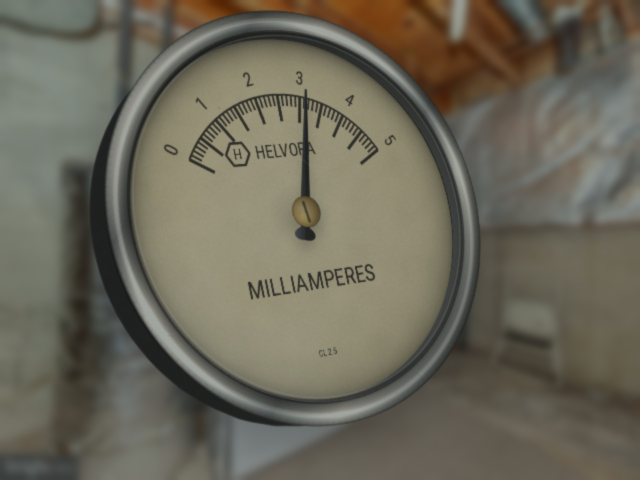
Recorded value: 3 mA
